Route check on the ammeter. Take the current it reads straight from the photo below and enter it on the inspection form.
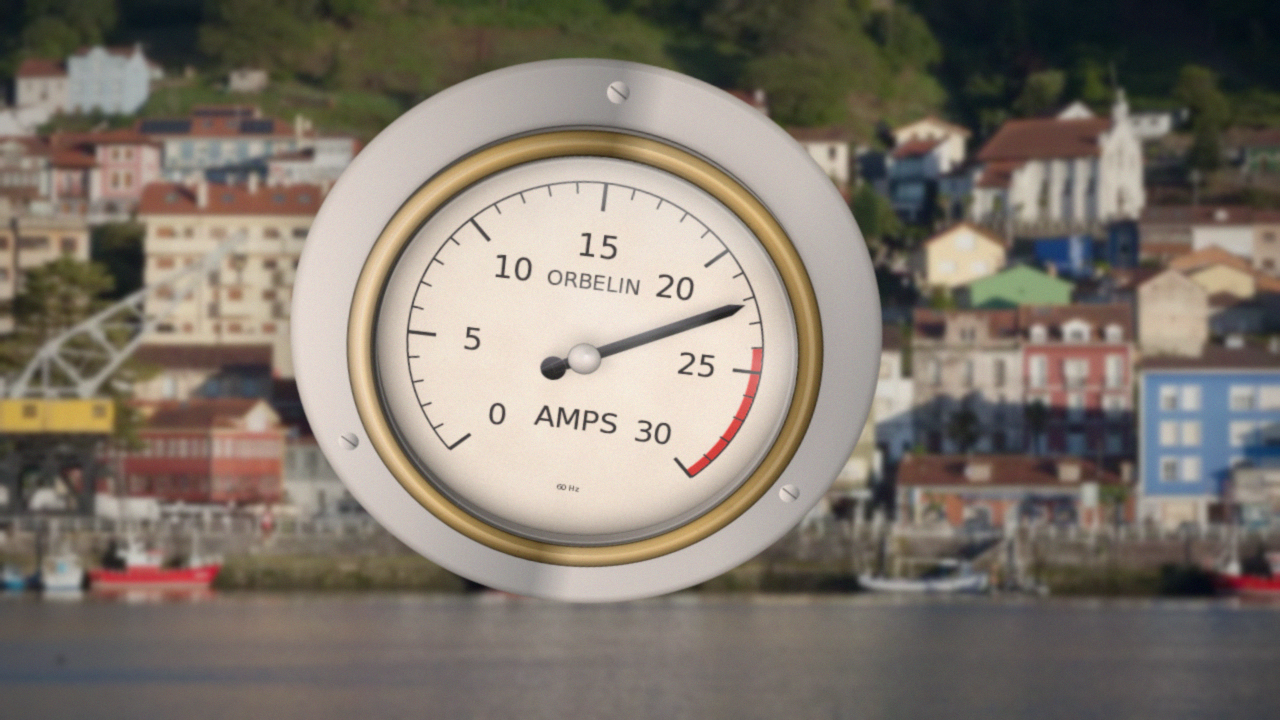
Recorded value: 22 A
